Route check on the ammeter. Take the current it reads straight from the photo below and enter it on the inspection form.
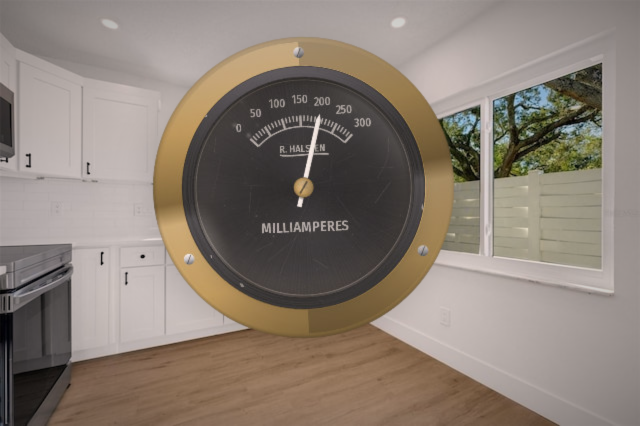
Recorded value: 200 mA
